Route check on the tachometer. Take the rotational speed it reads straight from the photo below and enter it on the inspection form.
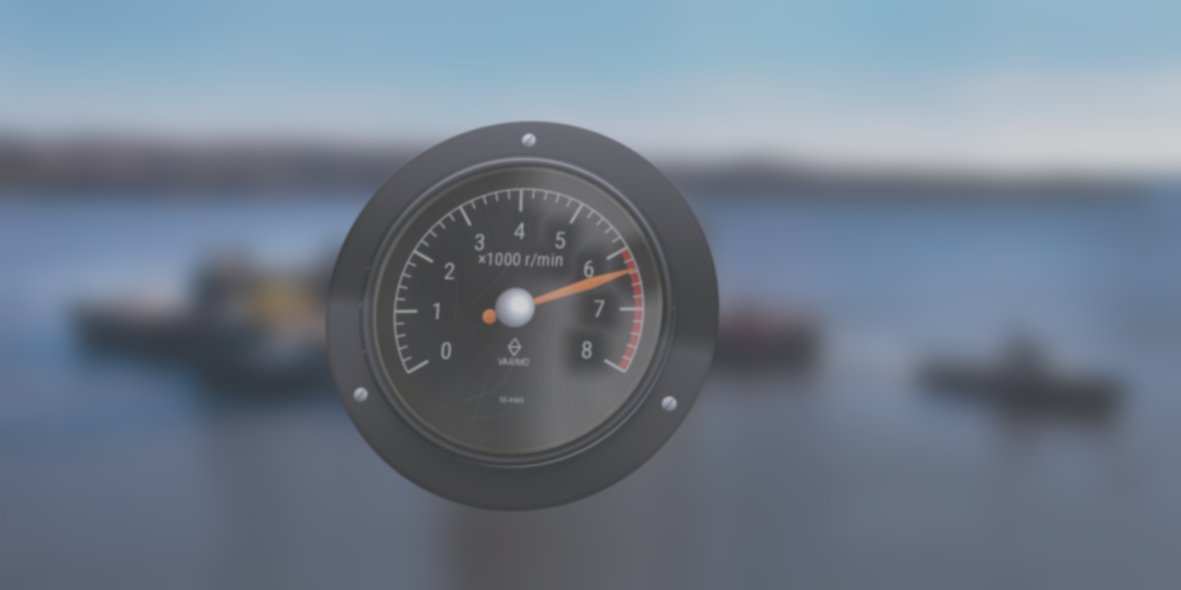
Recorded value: 6400 rpm
